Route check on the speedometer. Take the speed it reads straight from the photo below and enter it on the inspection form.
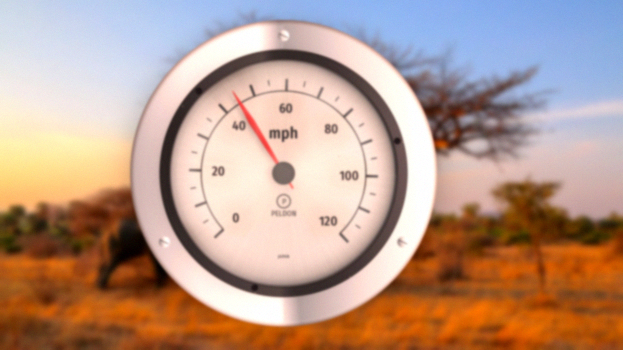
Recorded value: 45 mph
